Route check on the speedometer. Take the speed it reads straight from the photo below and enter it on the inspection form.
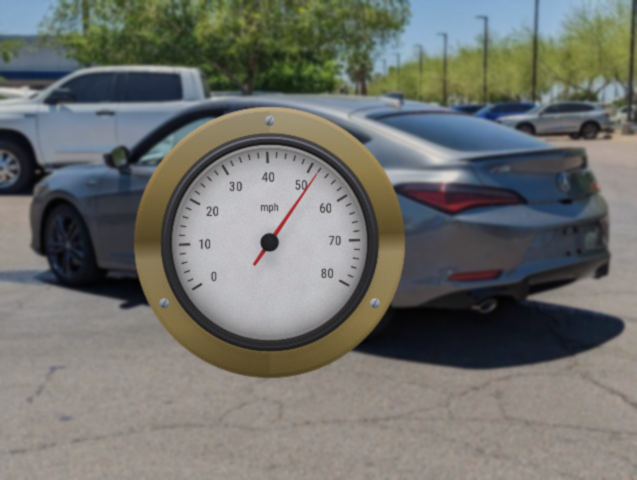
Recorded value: 52 mph
